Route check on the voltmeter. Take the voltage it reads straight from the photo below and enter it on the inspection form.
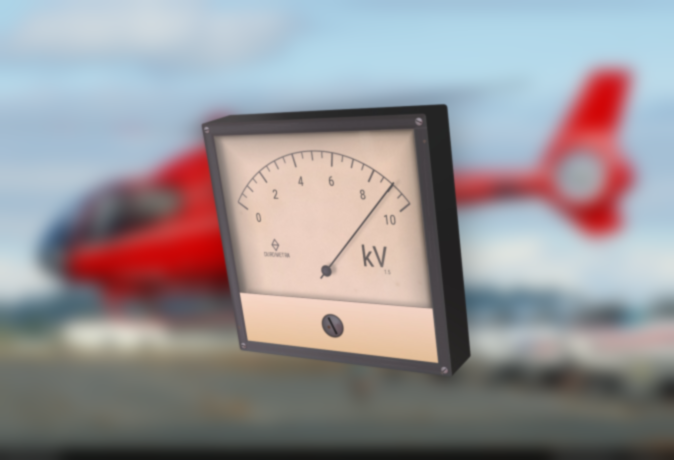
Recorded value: 9 kV
